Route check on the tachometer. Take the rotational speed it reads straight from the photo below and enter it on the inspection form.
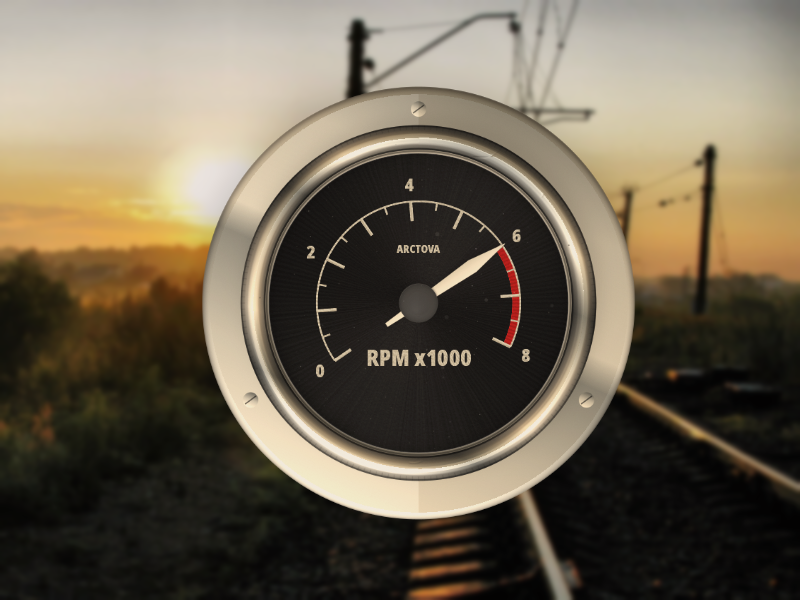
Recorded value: 6000 rpm
